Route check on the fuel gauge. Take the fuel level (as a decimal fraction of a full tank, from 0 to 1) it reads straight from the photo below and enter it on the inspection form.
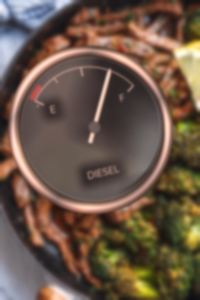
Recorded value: 0.75
